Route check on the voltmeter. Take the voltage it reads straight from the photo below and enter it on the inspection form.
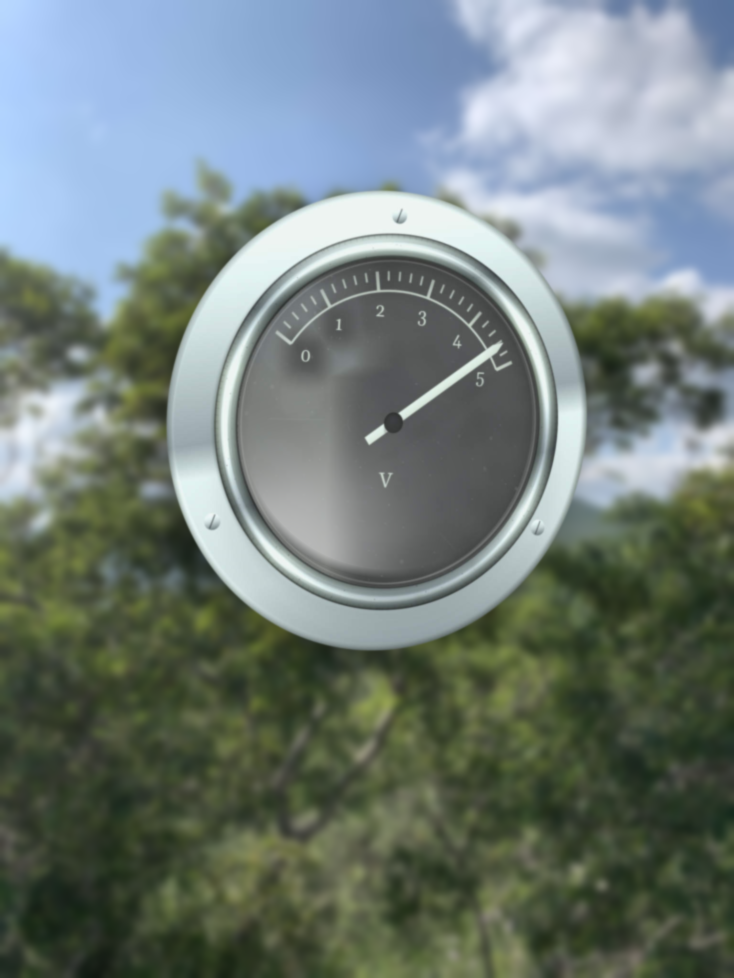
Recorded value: 4.6 V
